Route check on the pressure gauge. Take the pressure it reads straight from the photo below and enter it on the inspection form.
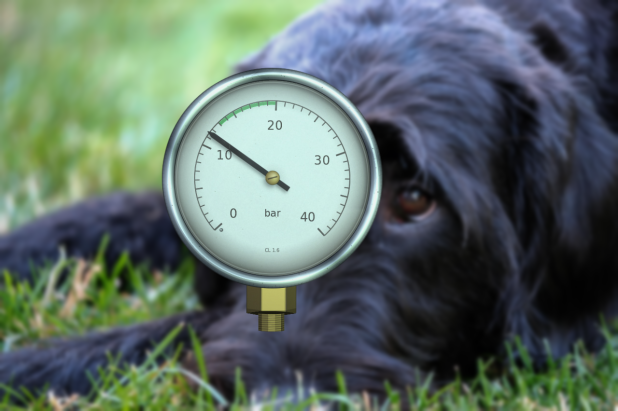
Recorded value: 11.5 bar
